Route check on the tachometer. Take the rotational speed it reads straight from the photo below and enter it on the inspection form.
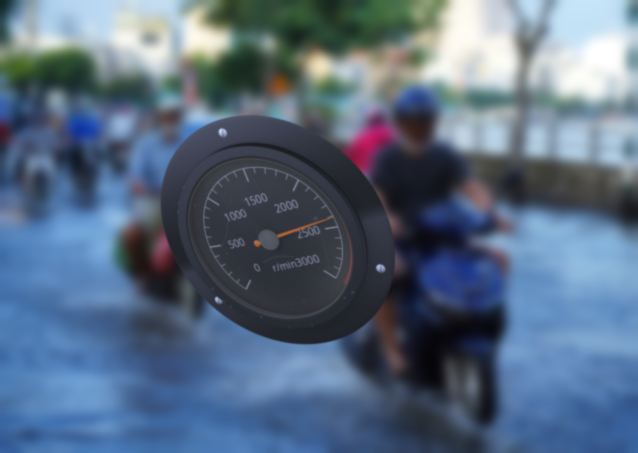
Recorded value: 2400 rpm
